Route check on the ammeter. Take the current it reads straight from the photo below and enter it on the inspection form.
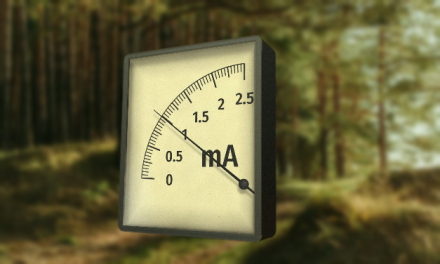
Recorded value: 1 mA
